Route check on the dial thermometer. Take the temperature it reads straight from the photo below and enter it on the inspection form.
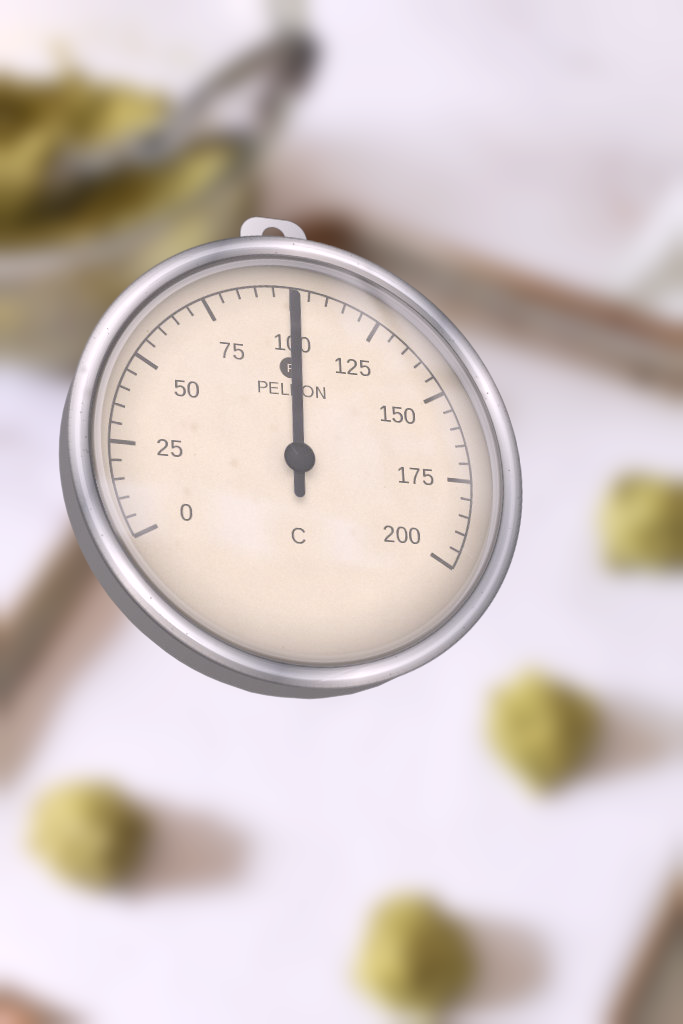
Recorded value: 100 °C
